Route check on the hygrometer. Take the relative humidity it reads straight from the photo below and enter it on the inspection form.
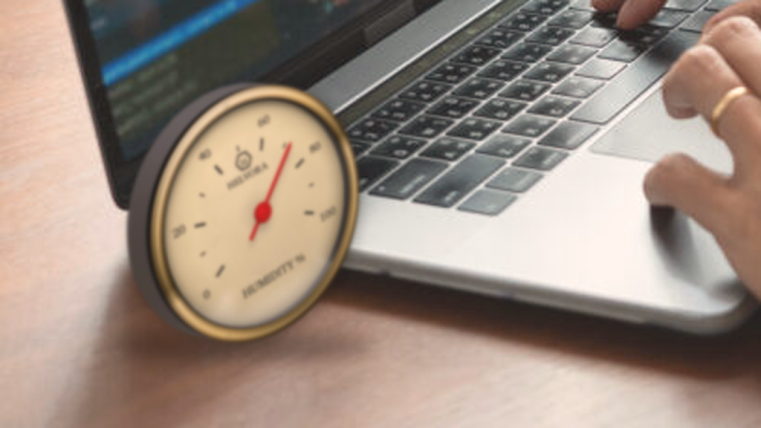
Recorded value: 70 %
